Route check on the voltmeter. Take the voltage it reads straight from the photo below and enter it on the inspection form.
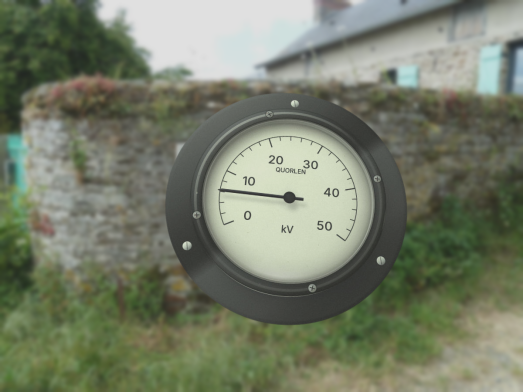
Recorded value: 6 kV
